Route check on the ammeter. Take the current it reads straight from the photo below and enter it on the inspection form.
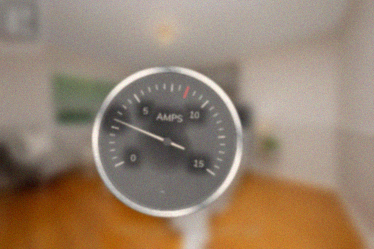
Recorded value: 3 A
